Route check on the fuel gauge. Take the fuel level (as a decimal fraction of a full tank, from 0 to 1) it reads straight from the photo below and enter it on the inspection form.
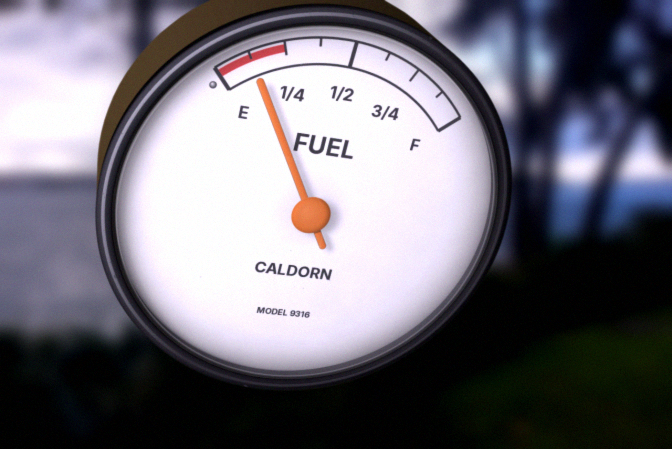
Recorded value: 0.125
